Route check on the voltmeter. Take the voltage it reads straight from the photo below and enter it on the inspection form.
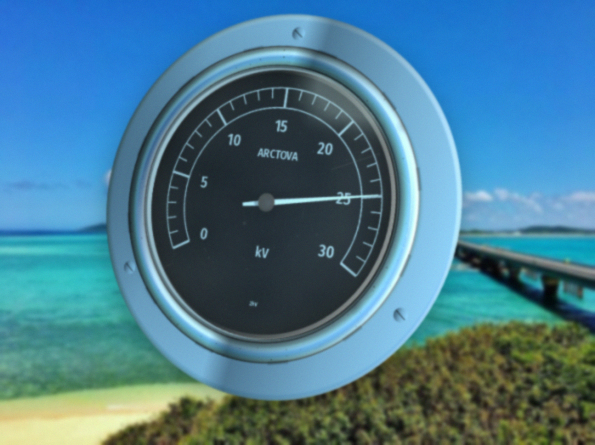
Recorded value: 25 kV
